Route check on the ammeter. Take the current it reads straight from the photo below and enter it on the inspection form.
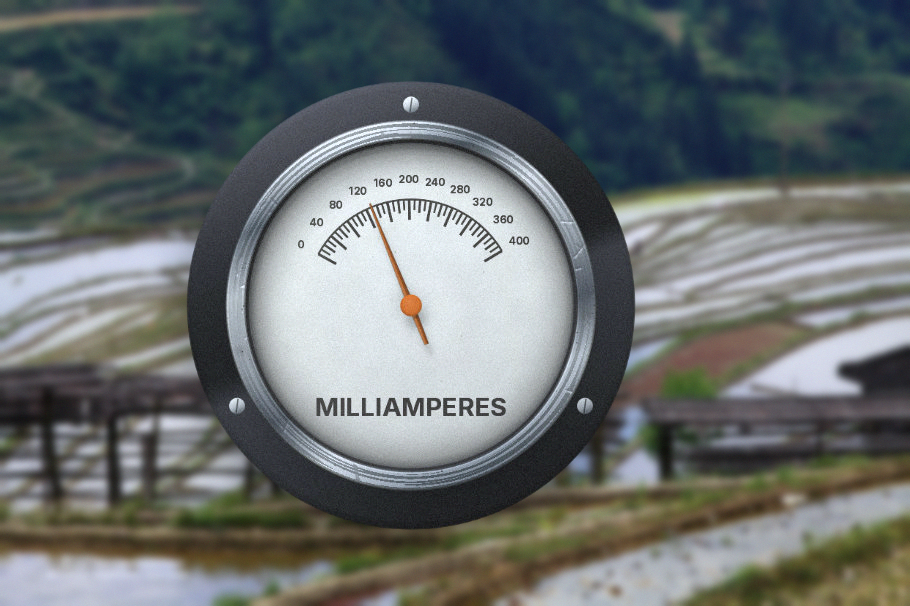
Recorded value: 130 mA
